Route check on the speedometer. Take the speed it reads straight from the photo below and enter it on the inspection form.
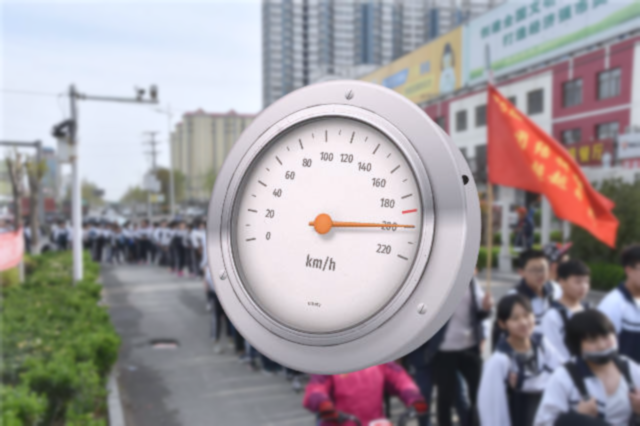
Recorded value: 200 km/h
